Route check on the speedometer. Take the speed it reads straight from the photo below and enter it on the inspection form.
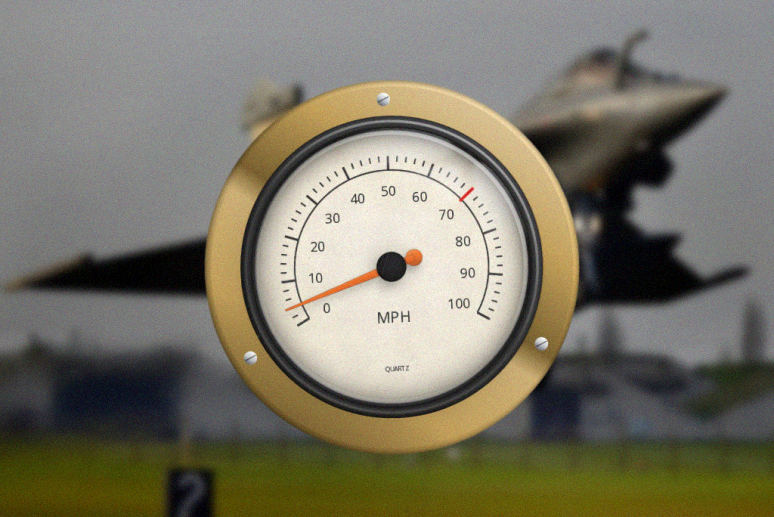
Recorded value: 4 mph
